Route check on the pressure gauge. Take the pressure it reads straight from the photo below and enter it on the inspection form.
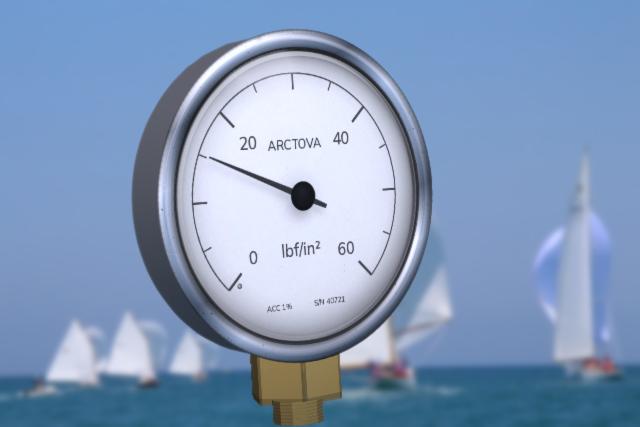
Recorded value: 15 psi
